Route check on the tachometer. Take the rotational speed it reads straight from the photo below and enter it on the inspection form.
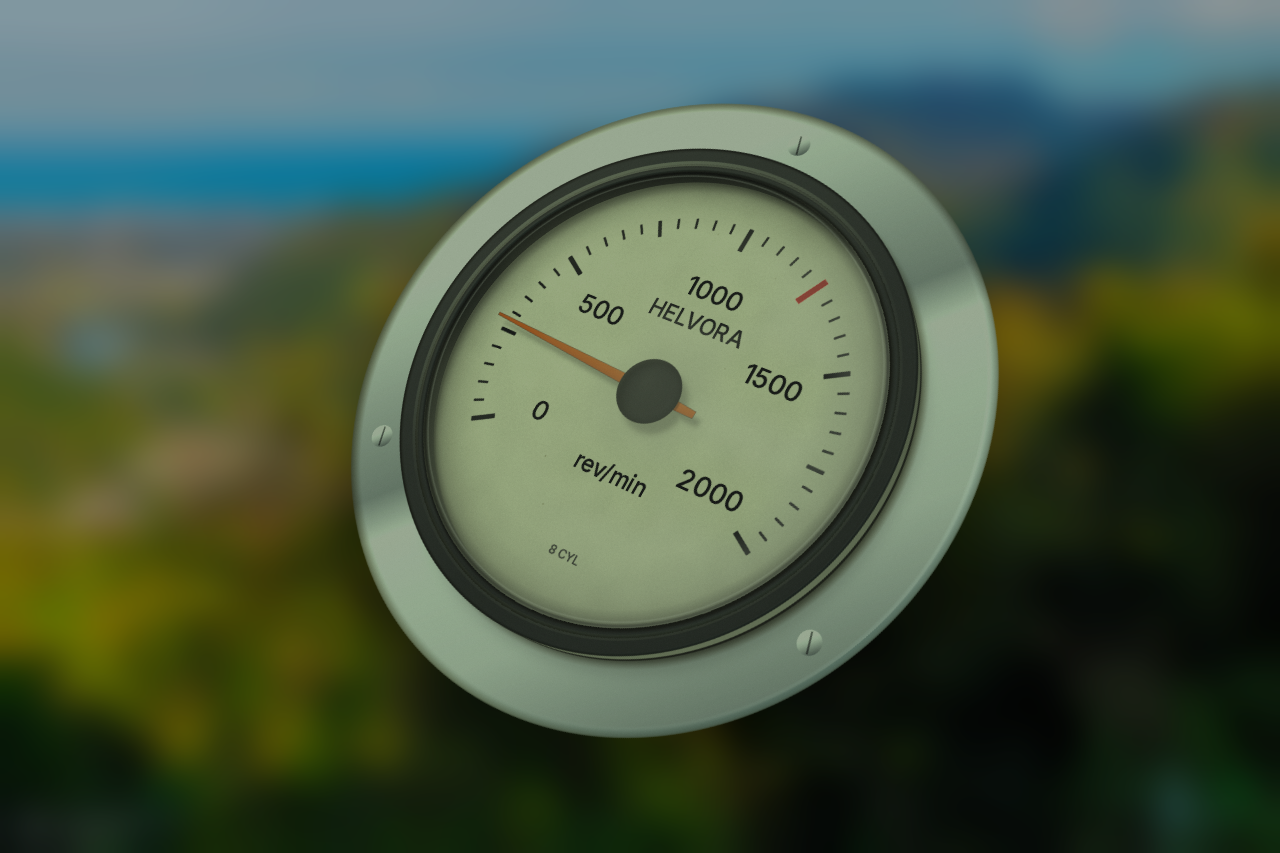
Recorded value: 275 rpm
